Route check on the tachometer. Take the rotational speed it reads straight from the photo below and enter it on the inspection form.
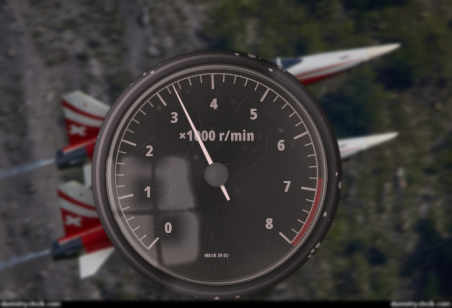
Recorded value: 3300 rpm
